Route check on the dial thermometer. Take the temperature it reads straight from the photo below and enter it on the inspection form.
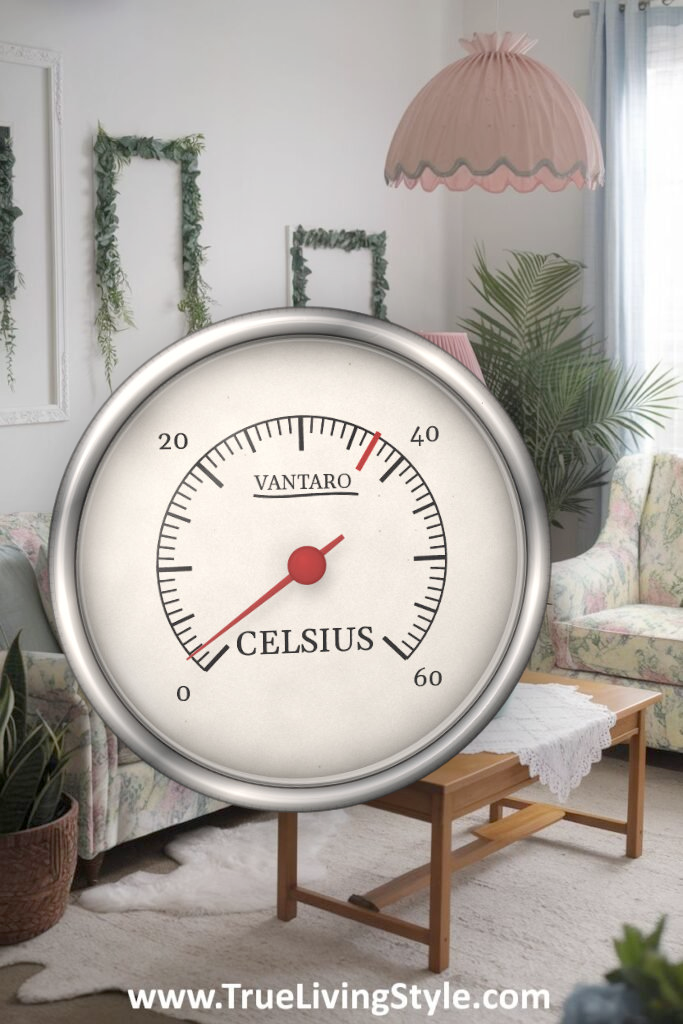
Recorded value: 2 °C
